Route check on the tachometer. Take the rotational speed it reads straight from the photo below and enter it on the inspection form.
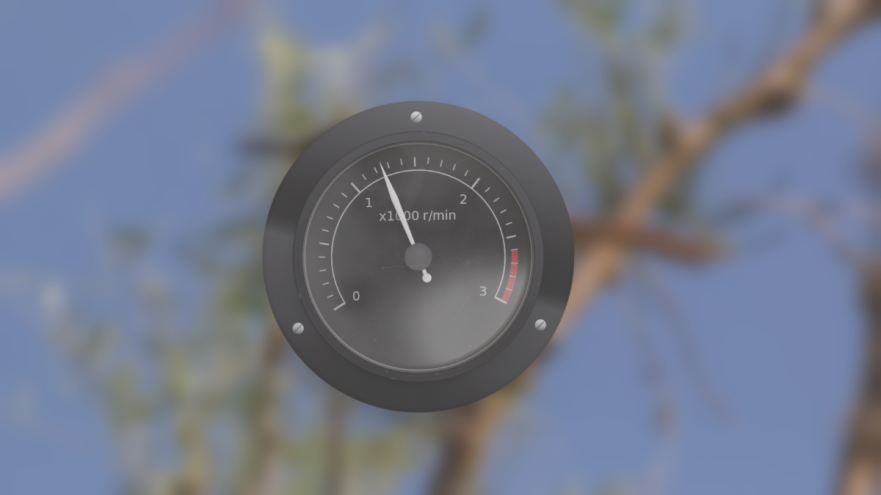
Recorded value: 1250 rpm
